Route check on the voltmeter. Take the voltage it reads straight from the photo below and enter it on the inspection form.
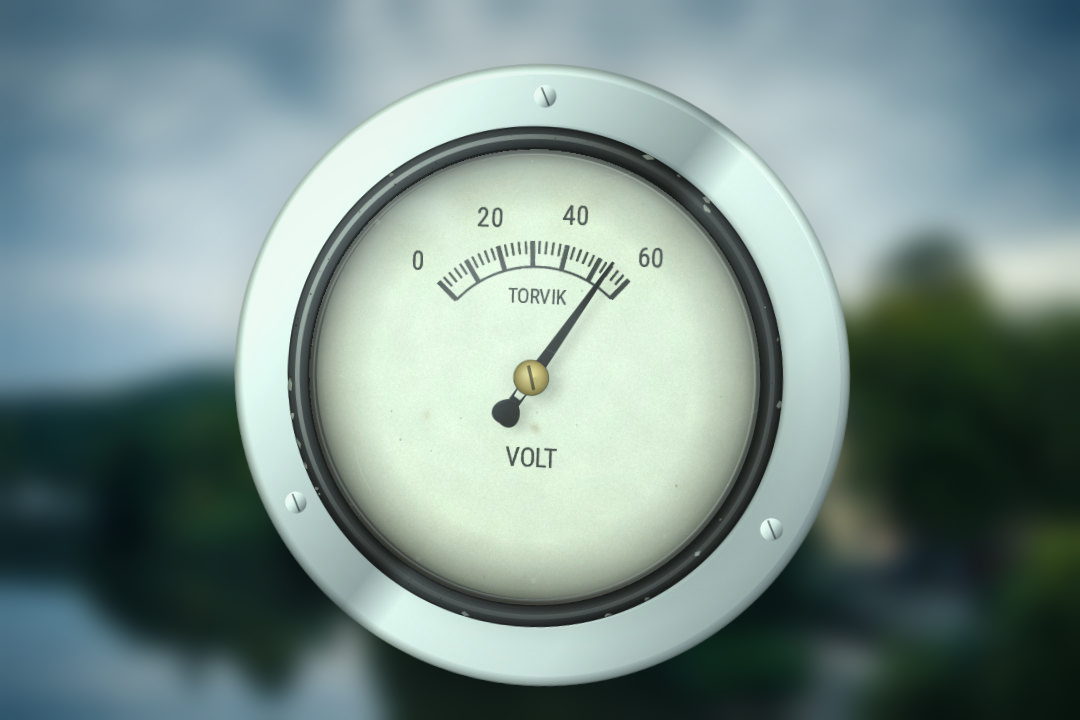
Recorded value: 54 V
